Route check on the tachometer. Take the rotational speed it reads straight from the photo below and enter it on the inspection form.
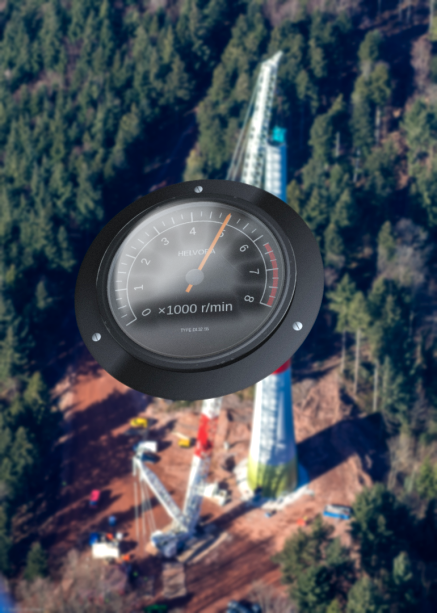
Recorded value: 5000 rpm
